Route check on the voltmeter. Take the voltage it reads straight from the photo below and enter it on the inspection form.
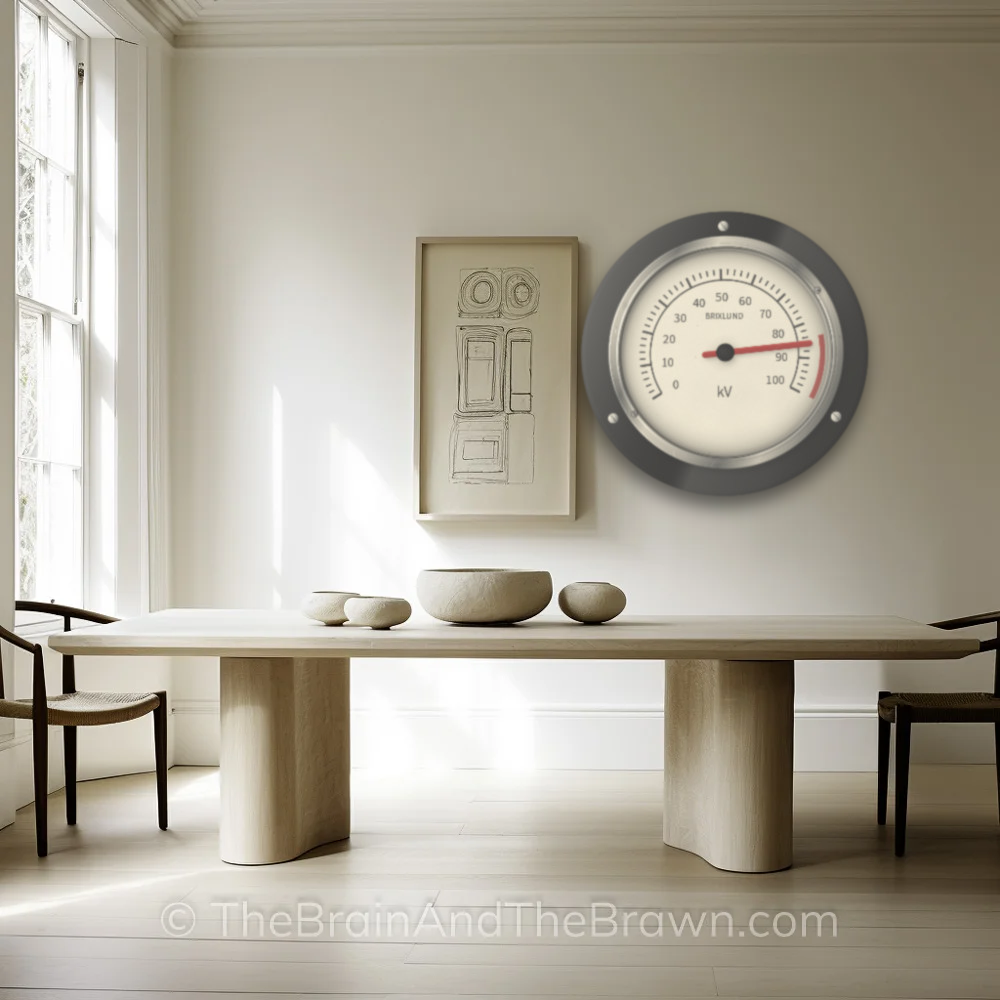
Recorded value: 86 kV
